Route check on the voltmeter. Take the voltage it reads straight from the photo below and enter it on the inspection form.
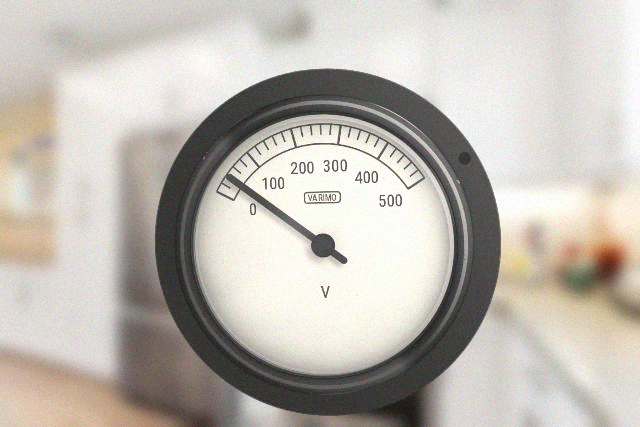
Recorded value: 40 V
